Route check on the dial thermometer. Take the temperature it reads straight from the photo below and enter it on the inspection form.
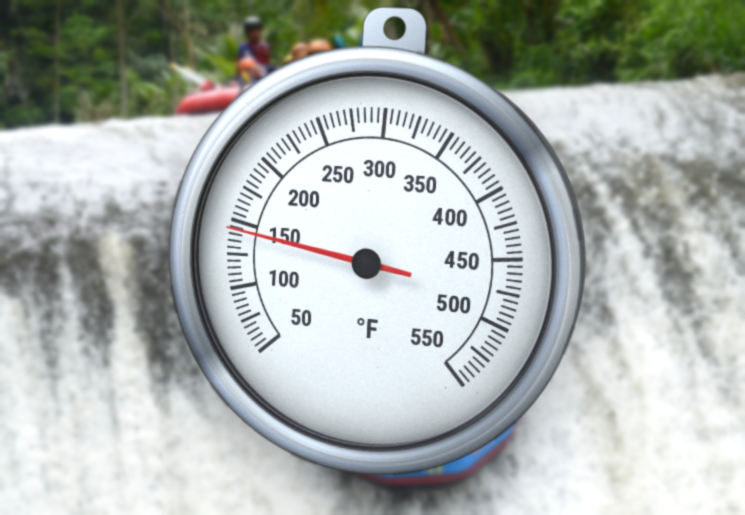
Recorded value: 145 °F
